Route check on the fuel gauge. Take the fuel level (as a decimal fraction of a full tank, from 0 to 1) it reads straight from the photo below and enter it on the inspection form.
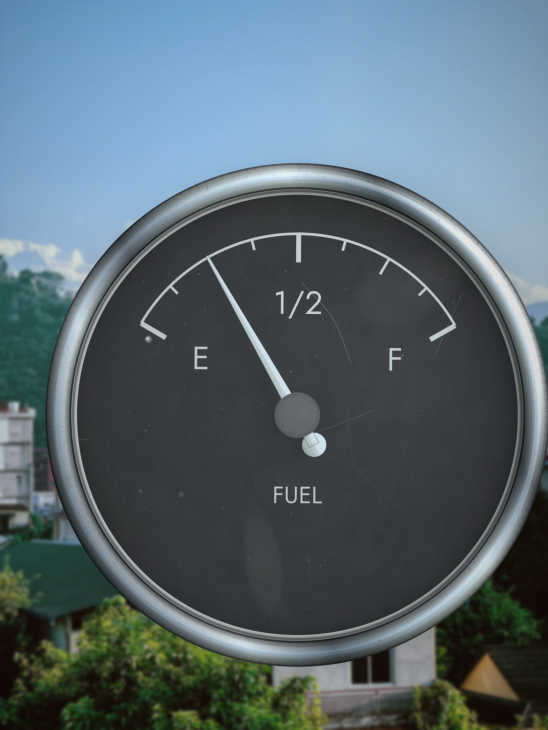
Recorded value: 0.25
